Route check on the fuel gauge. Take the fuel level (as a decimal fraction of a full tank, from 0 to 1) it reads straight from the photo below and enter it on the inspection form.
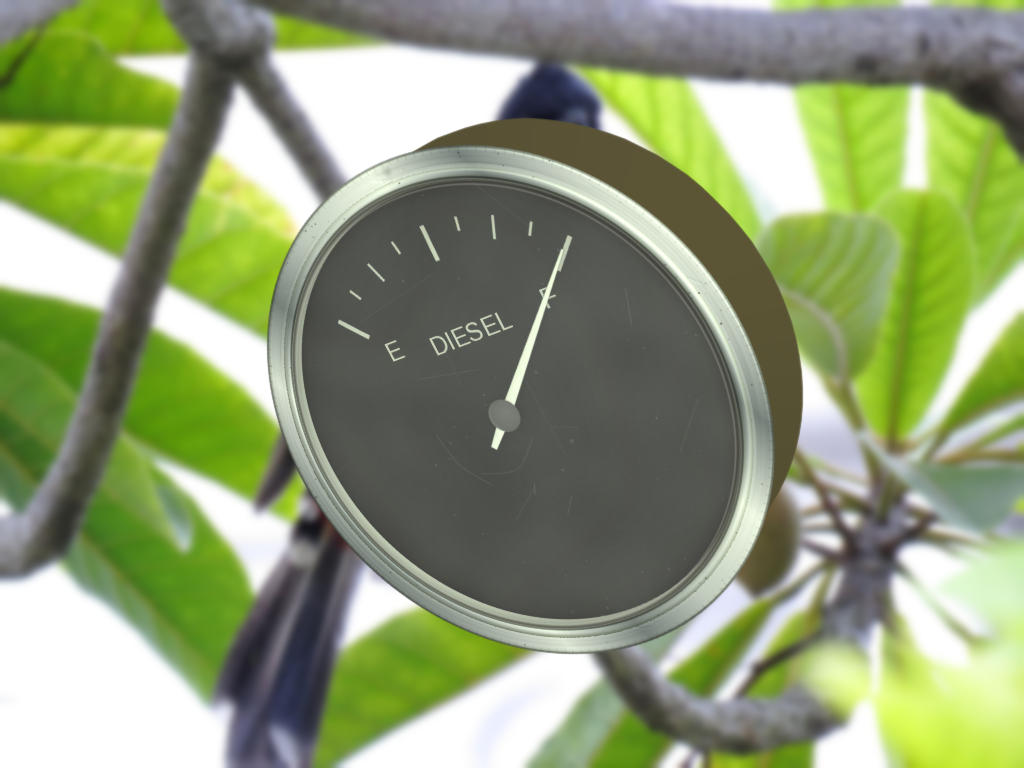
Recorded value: 1
